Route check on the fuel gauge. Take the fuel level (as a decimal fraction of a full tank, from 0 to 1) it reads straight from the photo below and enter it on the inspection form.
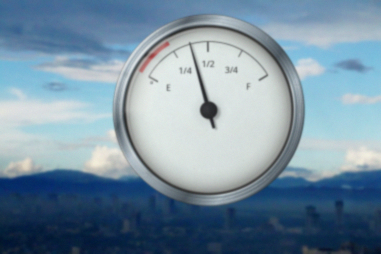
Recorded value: 0.375
